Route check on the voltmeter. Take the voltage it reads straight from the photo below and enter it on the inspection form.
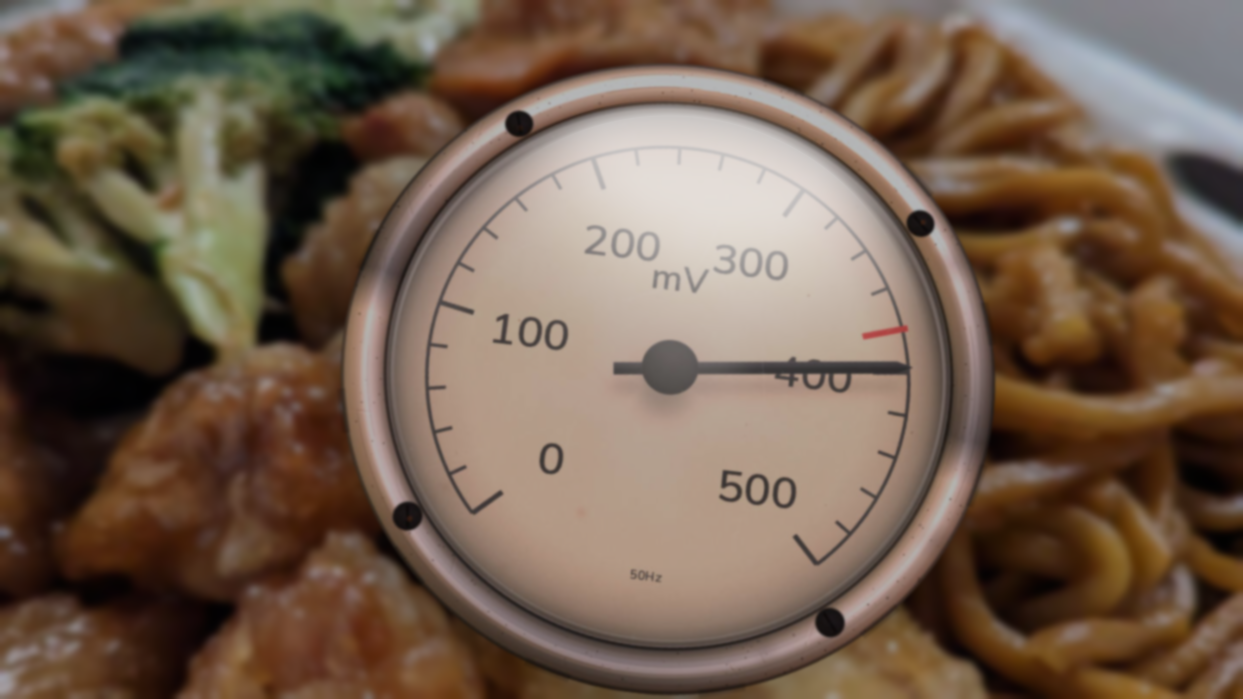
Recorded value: 400 mV
